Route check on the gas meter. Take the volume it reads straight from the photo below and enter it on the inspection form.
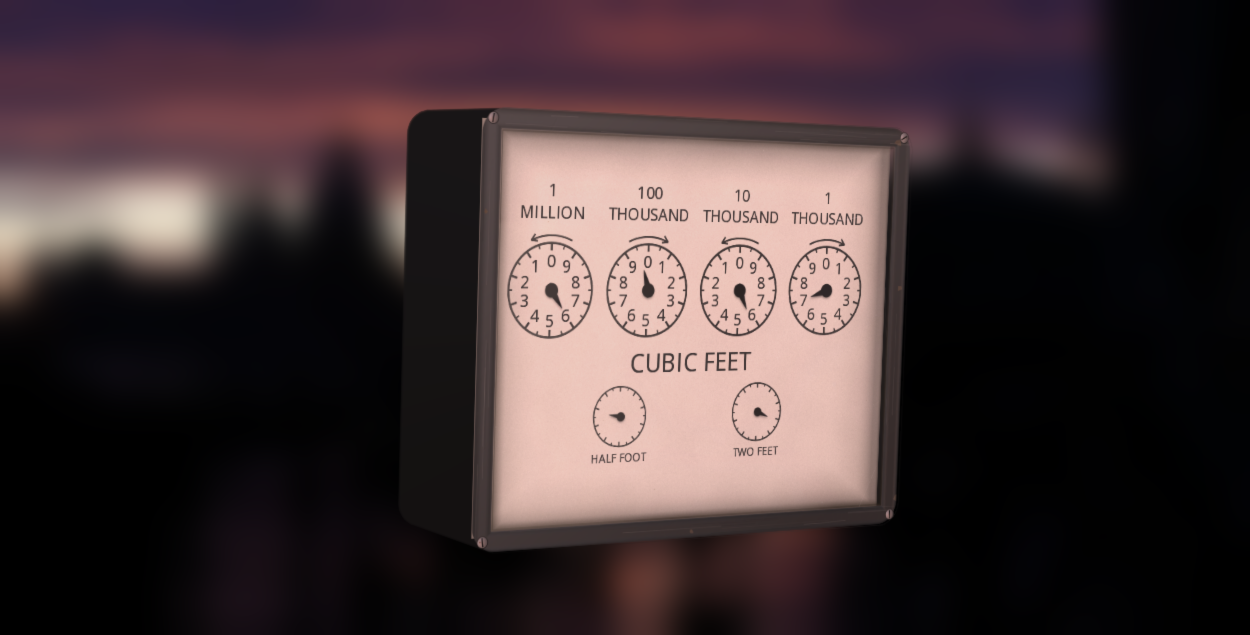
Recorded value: 595700 ft³
